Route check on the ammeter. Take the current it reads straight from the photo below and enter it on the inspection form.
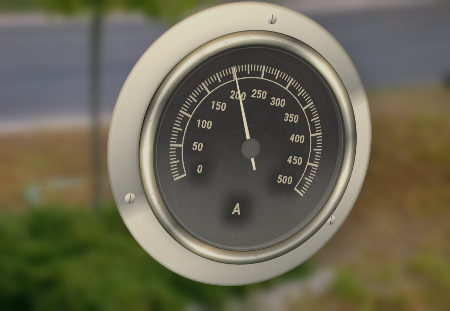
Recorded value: 200 A
